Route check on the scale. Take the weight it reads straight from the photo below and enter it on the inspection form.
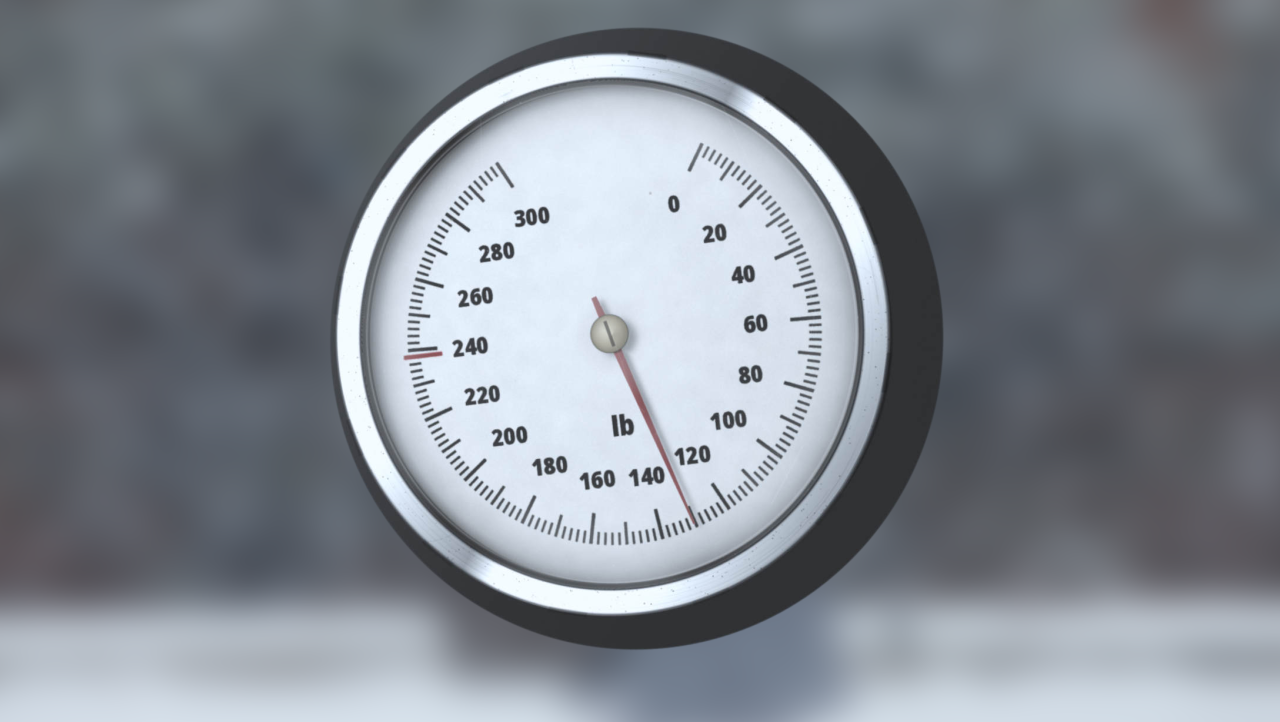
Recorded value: 130 lb
